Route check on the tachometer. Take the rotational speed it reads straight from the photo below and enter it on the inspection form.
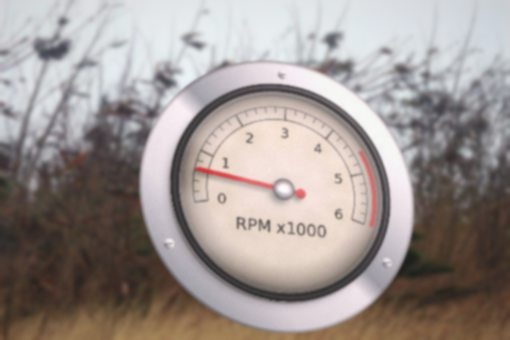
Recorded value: 600 rpm
